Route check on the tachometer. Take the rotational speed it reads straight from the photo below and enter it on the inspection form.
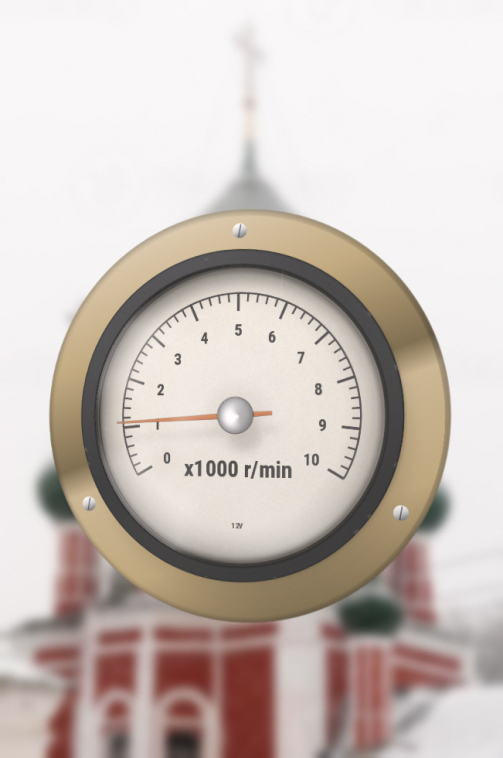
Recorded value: 1100 rpm
